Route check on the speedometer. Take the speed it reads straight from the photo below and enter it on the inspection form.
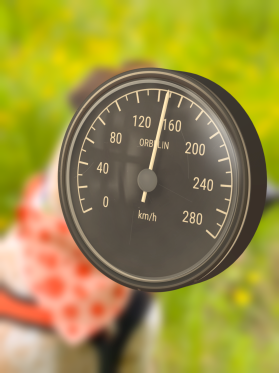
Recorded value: 150 km/h
